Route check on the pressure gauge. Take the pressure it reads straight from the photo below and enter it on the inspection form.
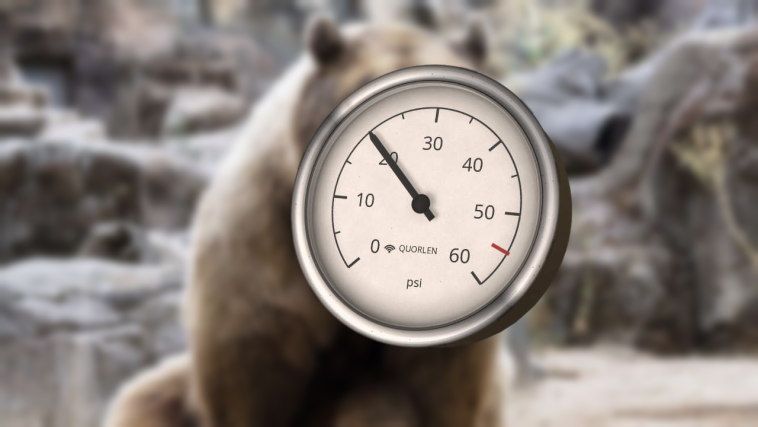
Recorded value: 20 psi
